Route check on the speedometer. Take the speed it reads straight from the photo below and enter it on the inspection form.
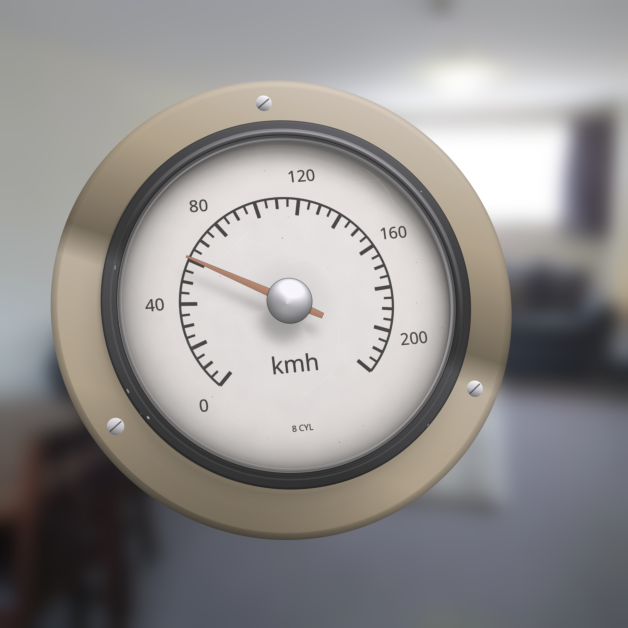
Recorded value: 60 km/h
